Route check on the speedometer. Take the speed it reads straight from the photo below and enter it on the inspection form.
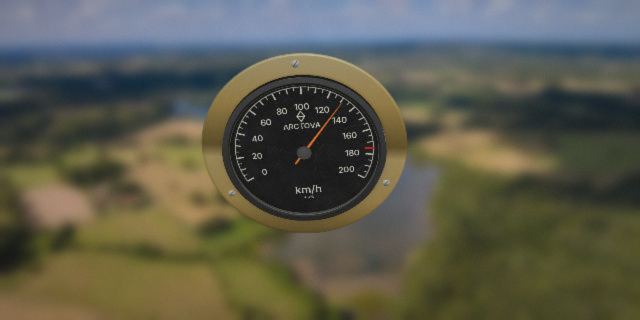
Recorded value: 130 km/h
